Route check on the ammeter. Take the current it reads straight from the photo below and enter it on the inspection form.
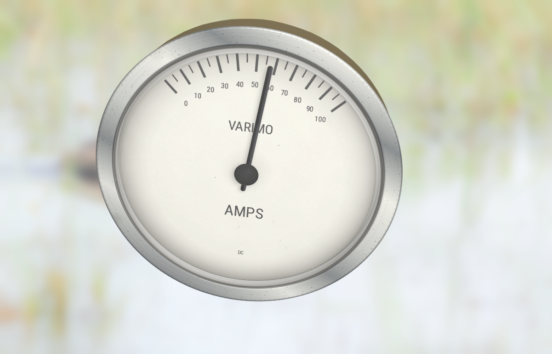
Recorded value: 57.5 A
